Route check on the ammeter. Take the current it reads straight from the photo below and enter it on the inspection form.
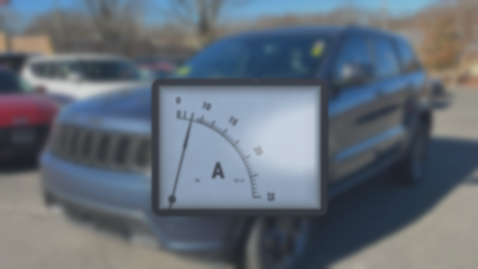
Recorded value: 7.5 A
